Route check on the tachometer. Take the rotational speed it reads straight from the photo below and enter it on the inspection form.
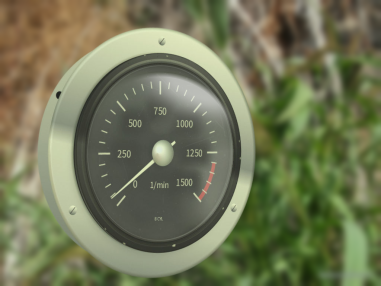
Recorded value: 50 rpm
